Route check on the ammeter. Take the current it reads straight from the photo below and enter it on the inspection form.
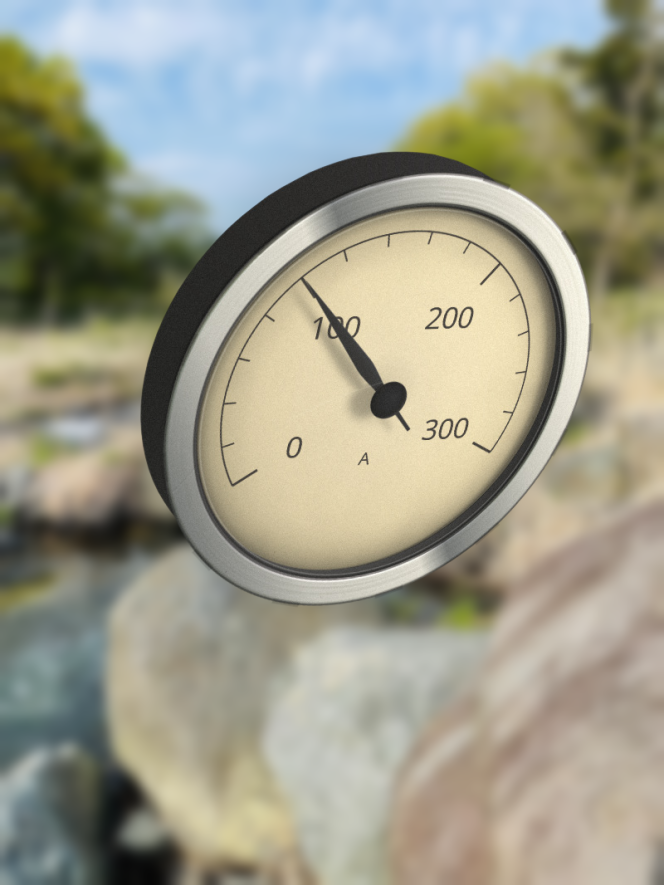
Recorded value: 100 A
